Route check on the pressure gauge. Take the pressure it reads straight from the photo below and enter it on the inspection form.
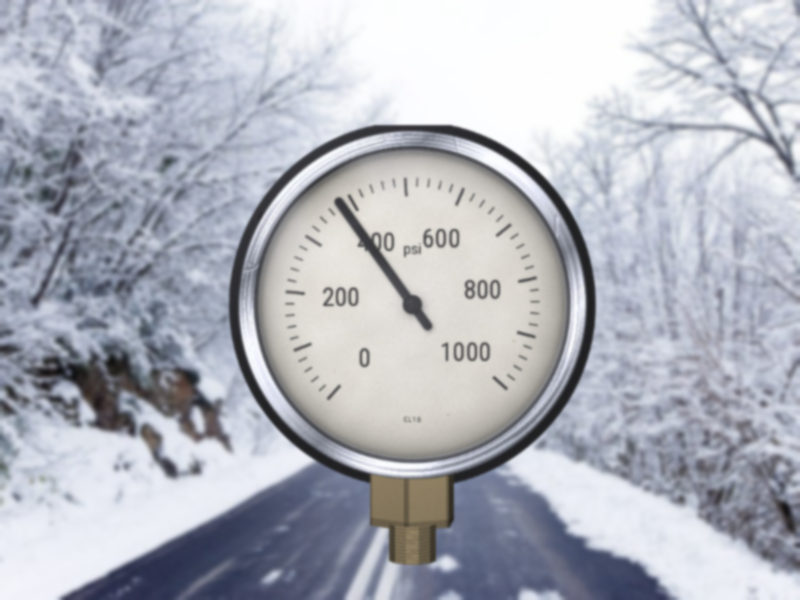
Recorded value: 380 psi
